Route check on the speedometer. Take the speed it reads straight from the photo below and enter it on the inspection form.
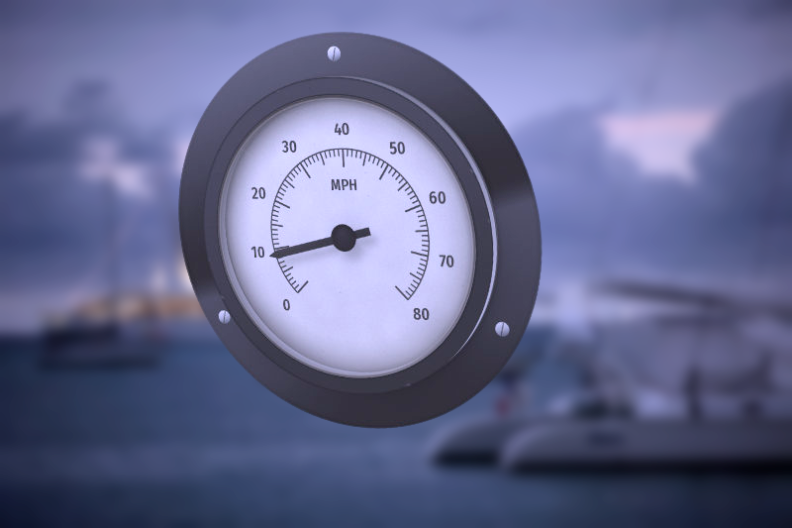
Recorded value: 9 mph
